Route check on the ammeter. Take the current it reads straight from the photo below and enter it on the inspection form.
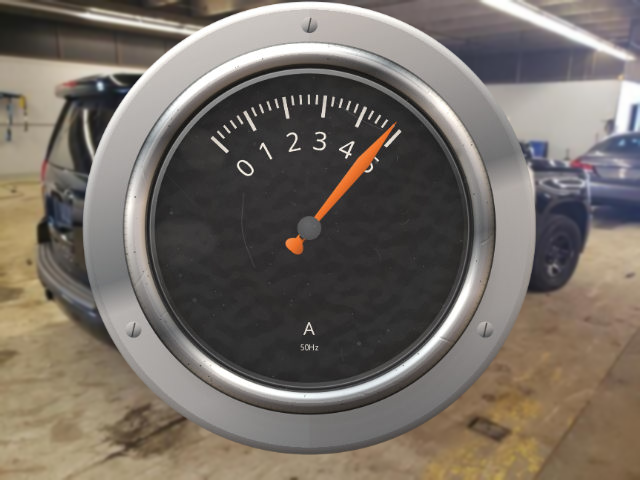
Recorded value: 4.8 A
